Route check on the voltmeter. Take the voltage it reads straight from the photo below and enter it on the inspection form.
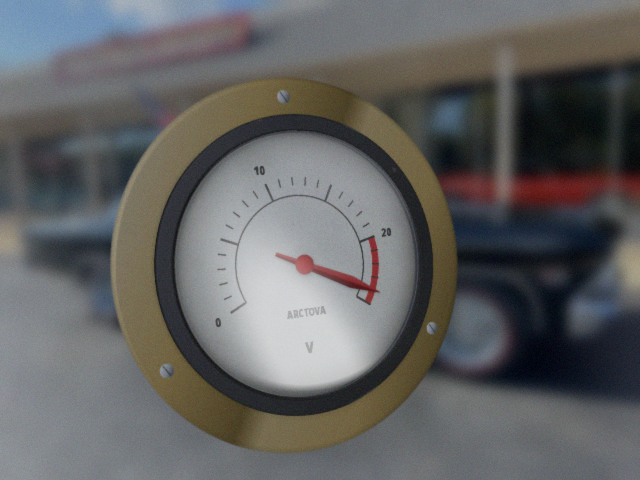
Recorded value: 24 V
